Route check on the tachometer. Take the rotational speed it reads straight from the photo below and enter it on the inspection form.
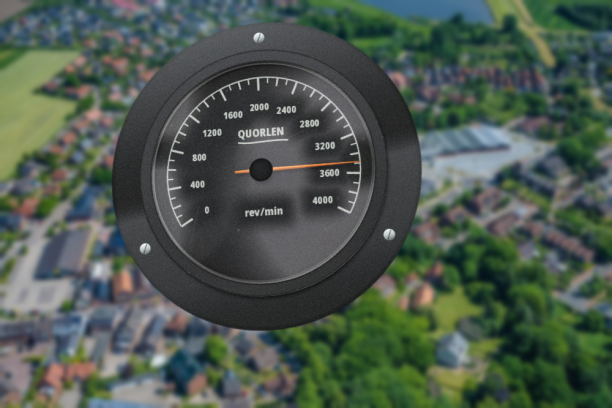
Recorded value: 3500 rpm
